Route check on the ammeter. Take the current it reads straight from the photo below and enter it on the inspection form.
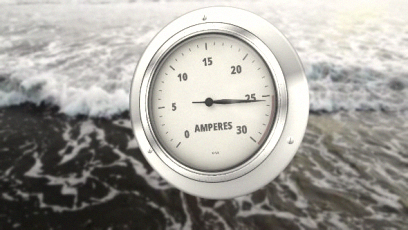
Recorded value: 25.5 A
